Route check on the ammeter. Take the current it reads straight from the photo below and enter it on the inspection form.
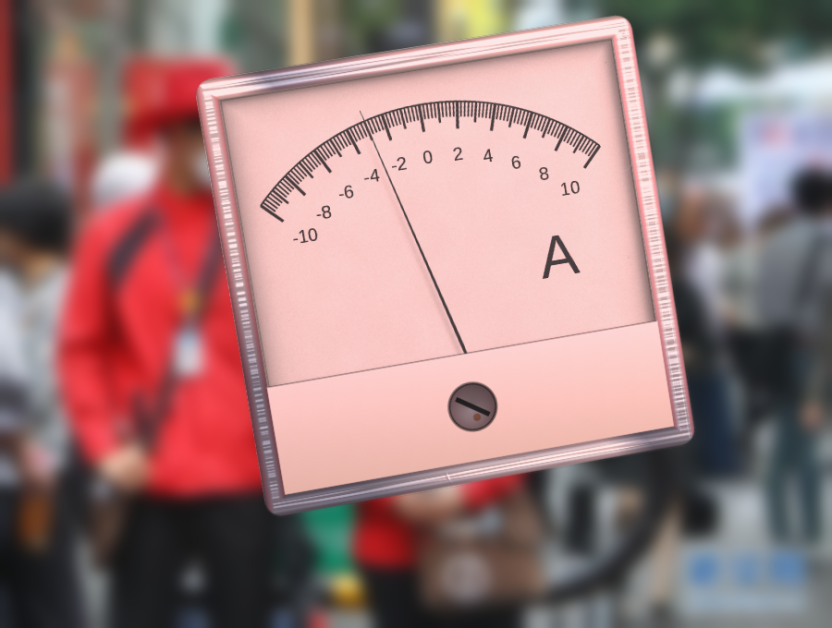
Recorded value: -3 A
